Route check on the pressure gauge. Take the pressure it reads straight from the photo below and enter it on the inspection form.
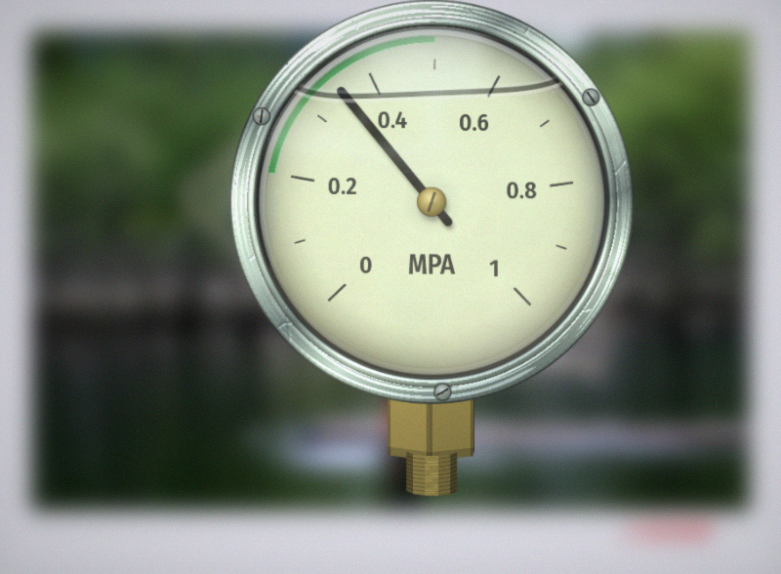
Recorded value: 0.35 MPa
